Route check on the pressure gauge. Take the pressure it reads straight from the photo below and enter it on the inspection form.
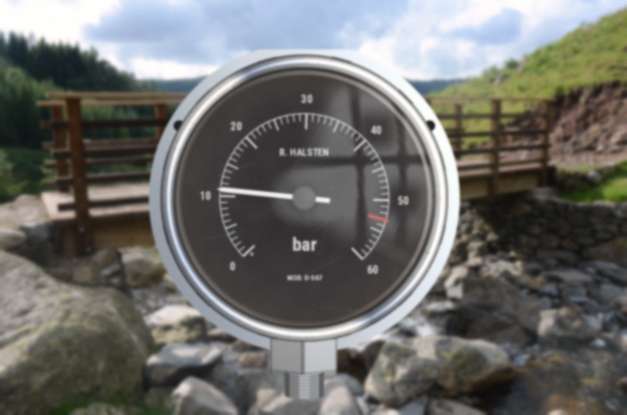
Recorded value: 11 bar
